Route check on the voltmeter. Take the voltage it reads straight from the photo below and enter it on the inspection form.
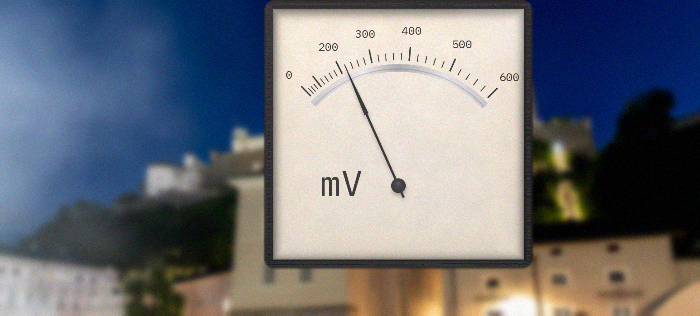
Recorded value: 220 mV
